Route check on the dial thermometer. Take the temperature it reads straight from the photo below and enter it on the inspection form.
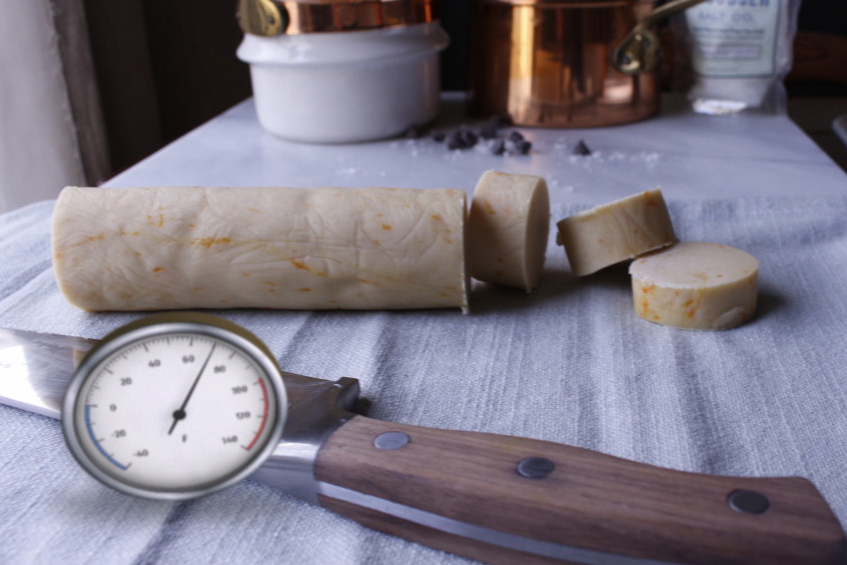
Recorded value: 70 °F
